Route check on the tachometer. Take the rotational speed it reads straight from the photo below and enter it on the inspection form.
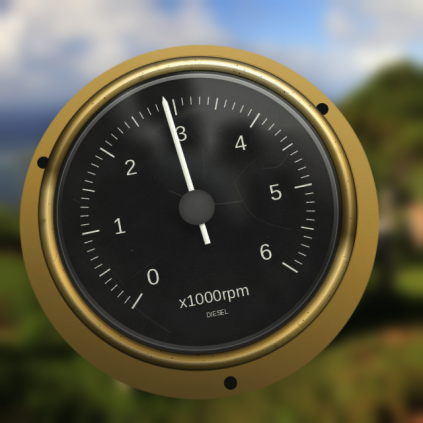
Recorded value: 2900 rpm
